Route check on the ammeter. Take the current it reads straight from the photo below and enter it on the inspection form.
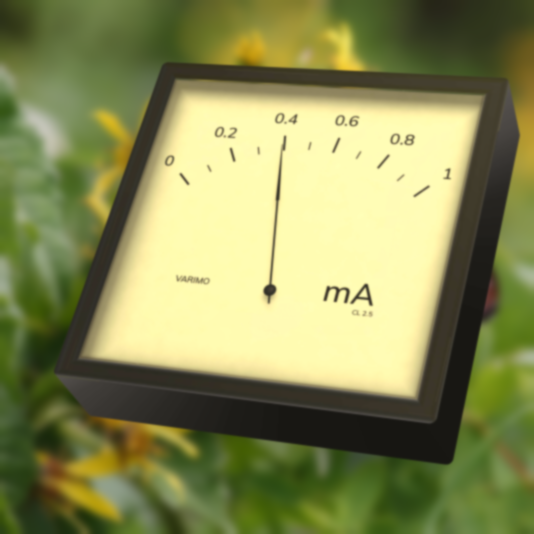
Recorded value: 0.4 mA
